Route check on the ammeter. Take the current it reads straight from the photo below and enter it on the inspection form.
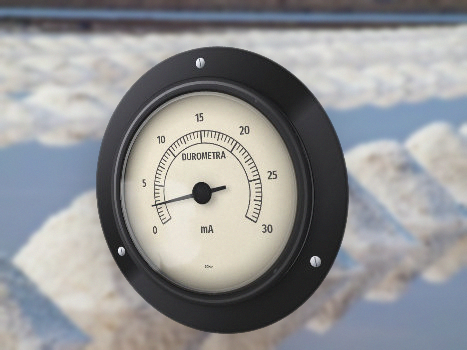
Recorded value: 2.5 mA
